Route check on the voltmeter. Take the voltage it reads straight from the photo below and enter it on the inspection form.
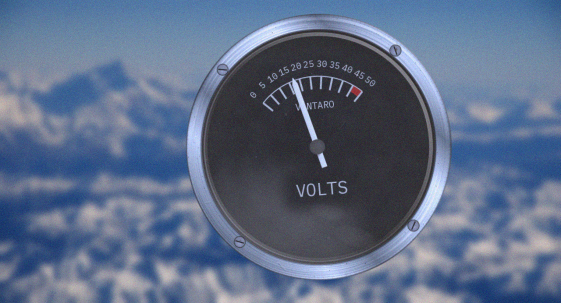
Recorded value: 17.5 V
